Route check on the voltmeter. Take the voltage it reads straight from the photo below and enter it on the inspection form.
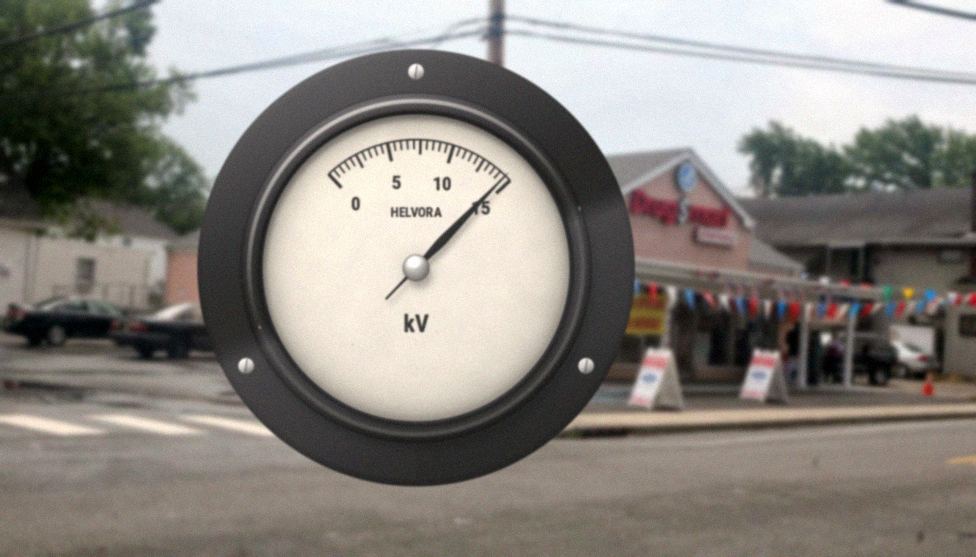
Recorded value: 14.5 kV
